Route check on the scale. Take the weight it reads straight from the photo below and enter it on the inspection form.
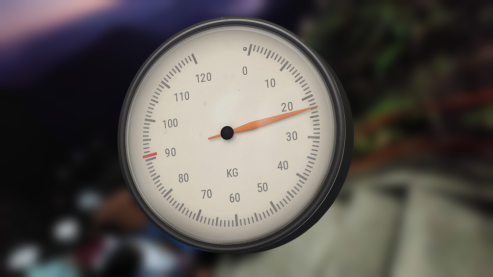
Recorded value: 23 kg
